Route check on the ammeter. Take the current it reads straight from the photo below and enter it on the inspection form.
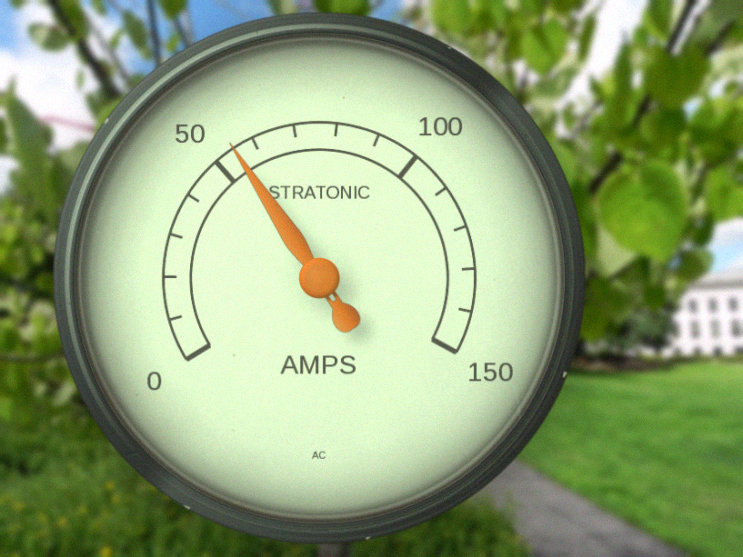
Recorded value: 55 A
